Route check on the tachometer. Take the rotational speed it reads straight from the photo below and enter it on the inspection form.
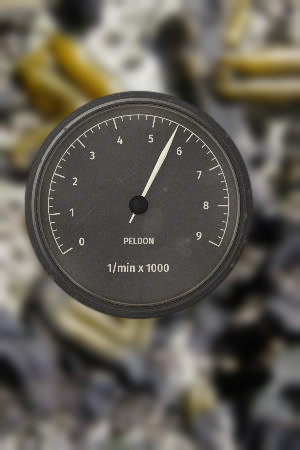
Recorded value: 5600 rpm
